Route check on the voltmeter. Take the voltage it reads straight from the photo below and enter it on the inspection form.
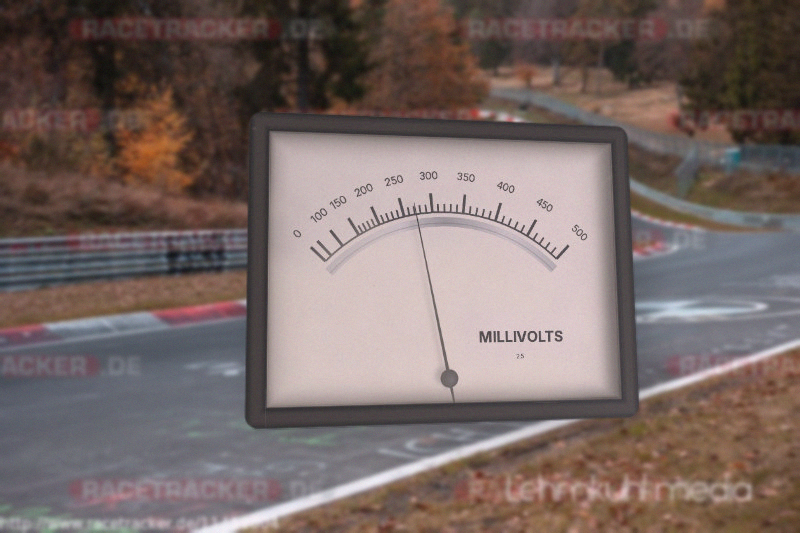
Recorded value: 270 mV
